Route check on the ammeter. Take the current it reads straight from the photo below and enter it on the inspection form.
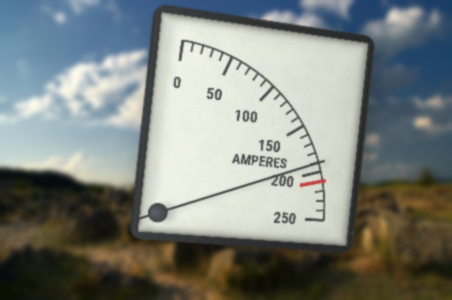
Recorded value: 190 A
